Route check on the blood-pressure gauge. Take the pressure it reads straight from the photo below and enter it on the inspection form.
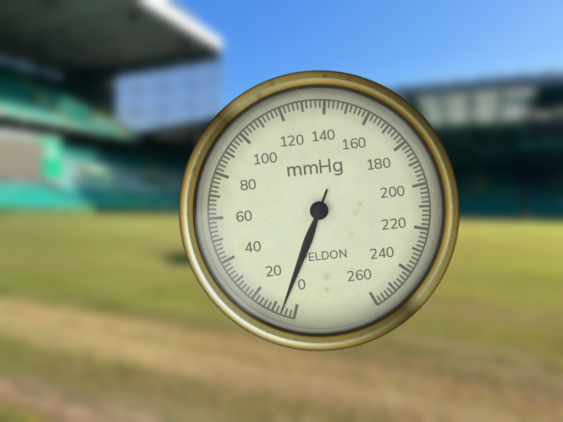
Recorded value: 6 mmHg
